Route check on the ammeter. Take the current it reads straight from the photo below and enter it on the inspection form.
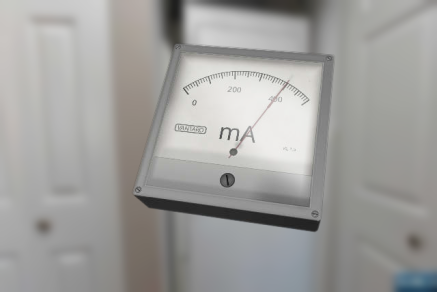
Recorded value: 400 mA
